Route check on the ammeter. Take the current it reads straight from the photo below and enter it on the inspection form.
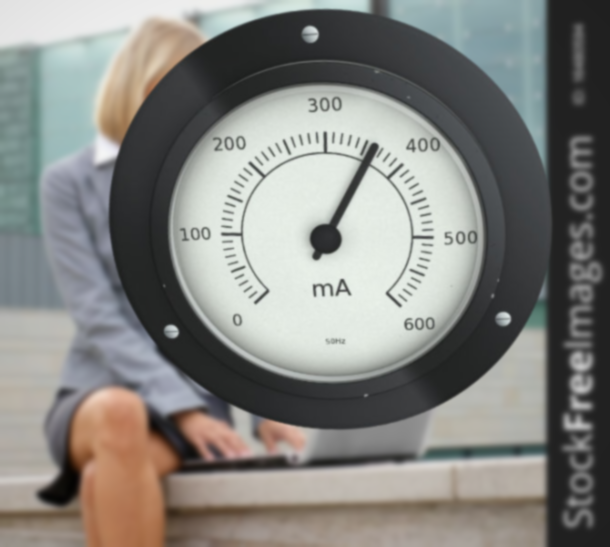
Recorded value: 360 mA
